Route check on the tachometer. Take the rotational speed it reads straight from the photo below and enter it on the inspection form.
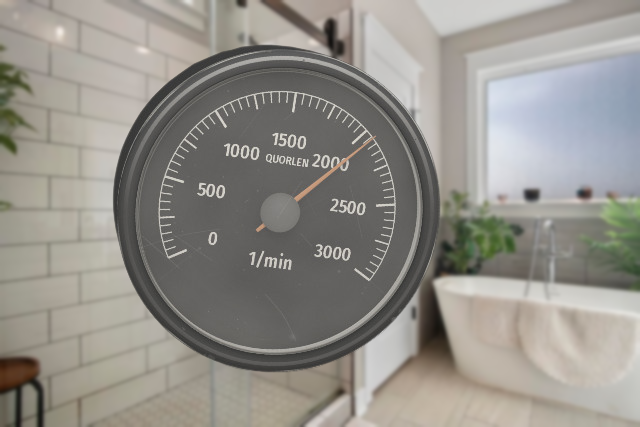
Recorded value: 2050 rpm
